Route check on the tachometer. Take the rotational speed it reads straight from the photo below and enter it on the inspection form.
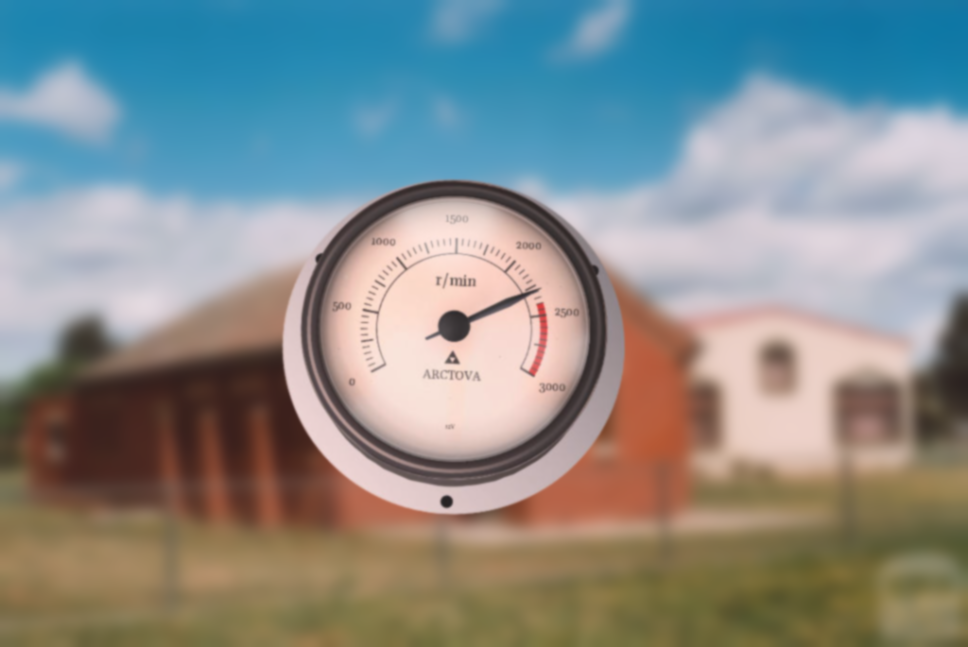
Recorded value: 2300 rpm
